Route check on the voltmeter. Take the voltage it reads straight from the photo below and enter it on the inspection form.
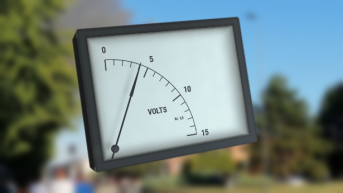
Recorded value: 4 V
